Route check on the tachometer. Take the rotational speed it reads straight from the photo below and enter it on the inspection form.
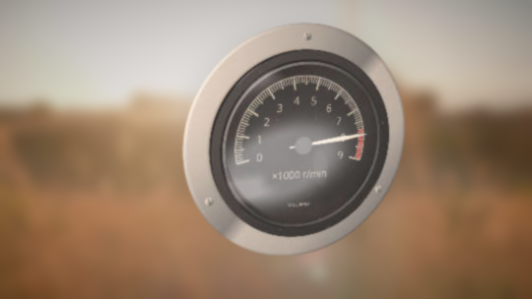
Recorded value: 8000 rpm
